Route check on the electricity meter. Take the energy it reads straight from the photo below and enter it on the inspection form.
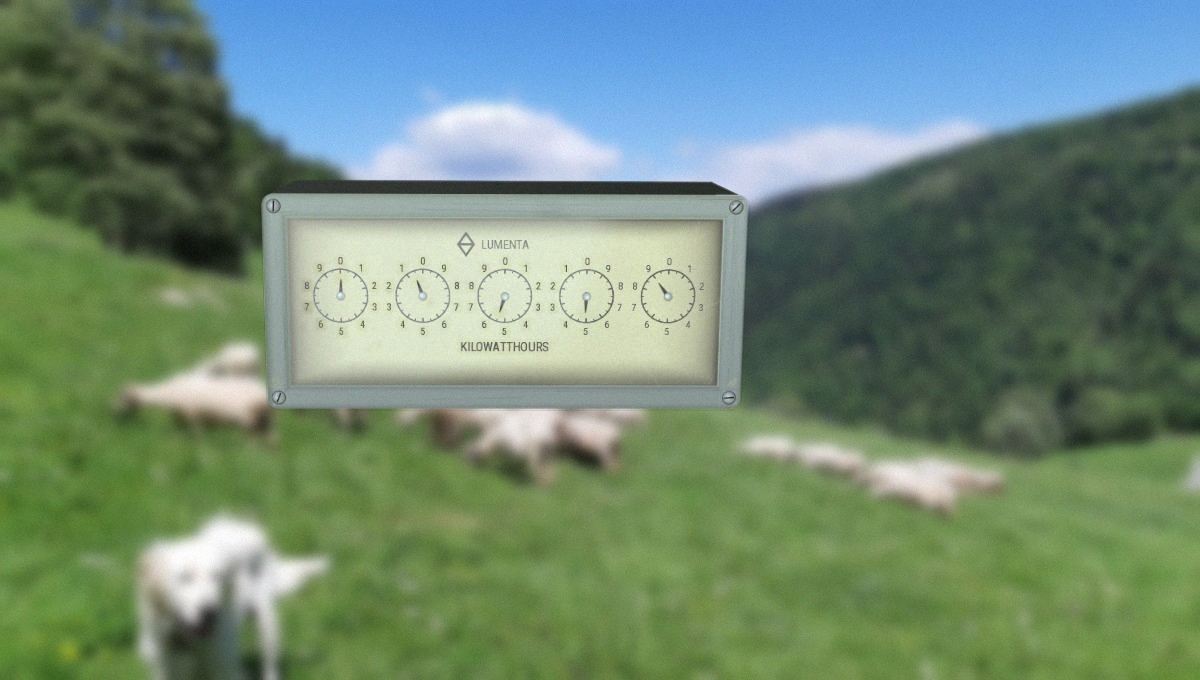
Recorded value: 549 kWh
